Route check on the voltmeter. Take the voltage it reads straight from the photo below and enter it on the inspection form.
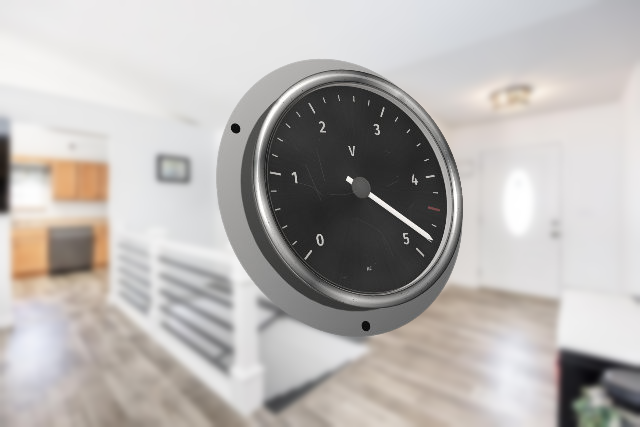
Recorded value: 4.8 V
